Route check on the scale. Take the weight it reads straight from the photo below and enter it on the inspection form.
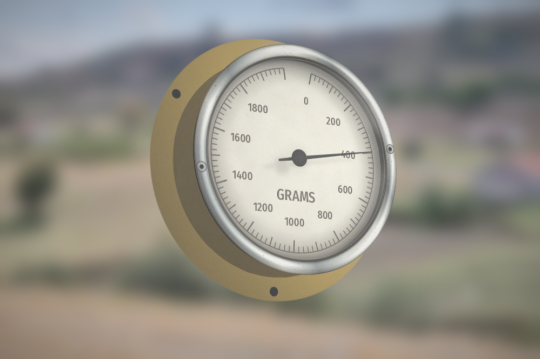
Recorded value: 400 g
